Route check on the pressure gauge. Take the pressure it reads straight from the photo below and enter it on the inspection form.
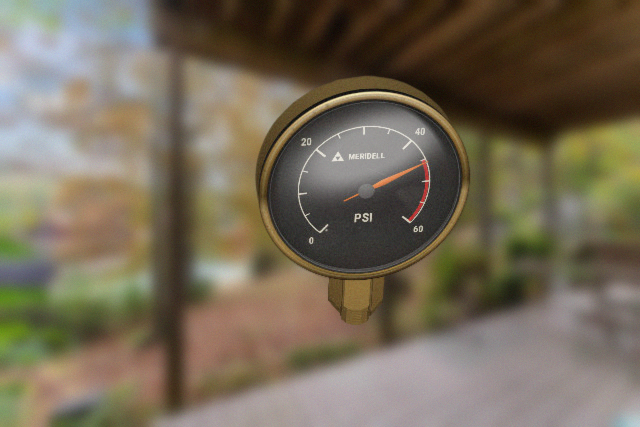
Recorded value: 45 psi
